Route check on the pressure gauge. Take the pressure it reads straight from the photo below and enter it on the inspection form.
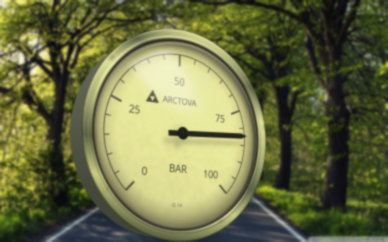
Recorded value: 82.5 bar
